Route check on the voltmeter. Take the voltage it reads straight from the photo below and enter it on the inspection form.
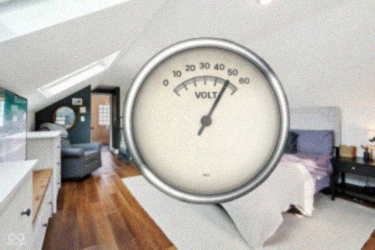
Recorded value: 50 V
